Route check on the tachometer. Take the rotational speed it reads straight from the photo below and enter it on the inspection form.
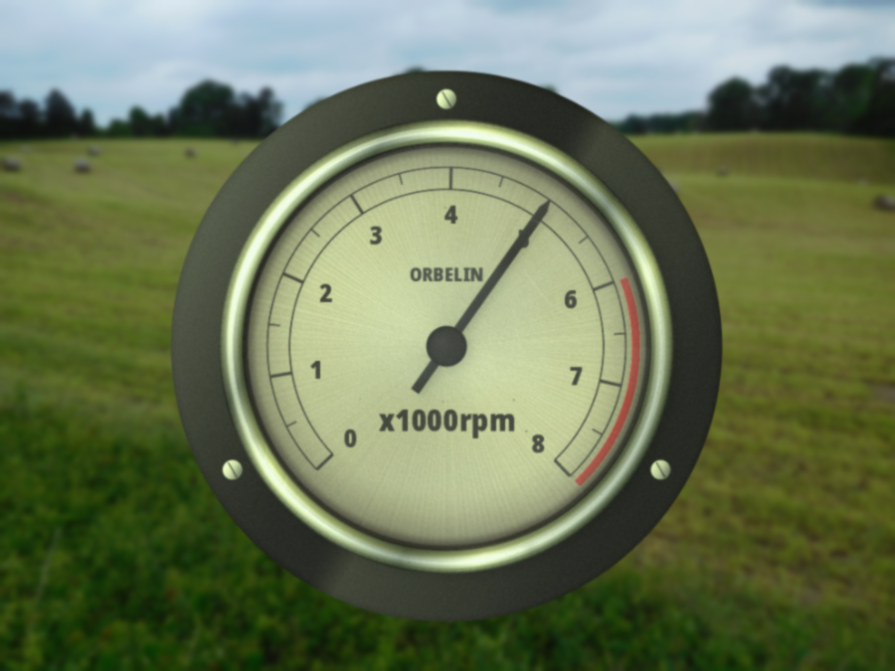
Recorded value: 5000 rpm
